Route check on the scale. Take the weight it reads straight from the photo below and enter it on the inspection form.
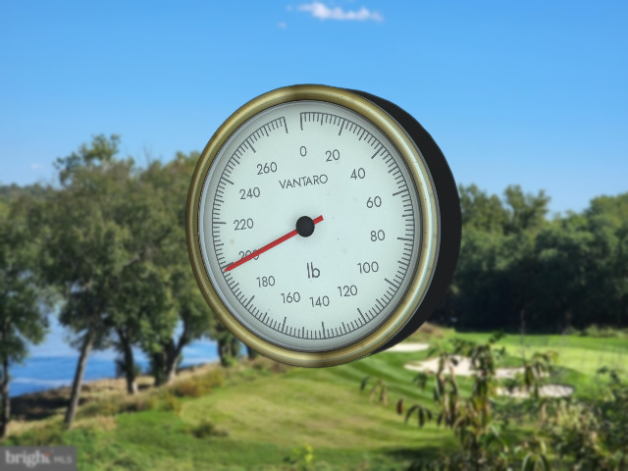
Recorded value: 198 lb
